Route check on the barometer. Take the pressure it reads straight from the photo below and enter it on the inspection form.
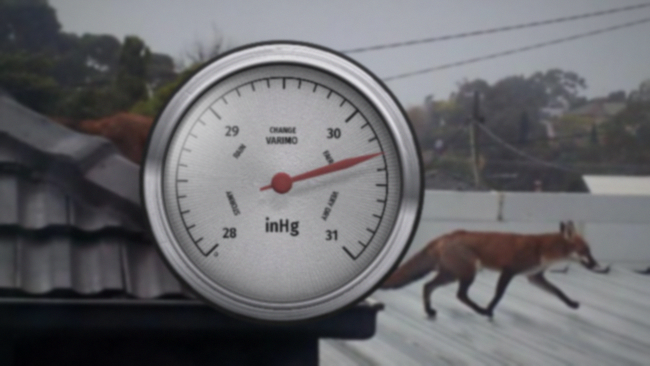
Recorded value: 30.3 inHg
